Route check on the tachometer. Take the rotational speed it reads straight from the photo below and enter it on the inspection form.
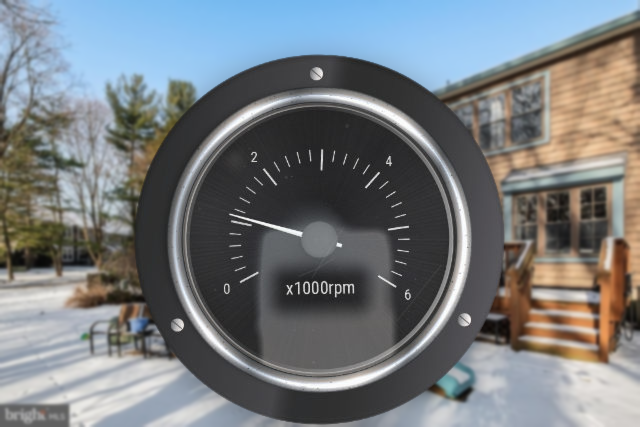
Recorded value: 1100 rpm
